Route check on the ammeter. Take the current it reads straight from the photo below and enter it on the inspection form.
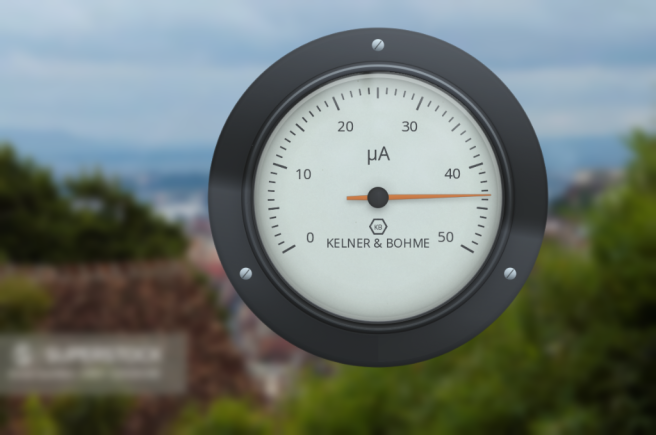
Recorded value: 43.5 µA
